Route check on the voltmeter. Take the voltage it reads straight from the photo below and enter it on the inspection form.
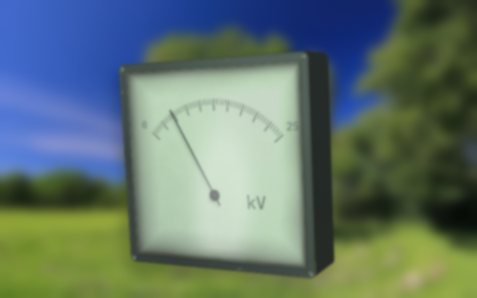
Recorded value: 5 kV
